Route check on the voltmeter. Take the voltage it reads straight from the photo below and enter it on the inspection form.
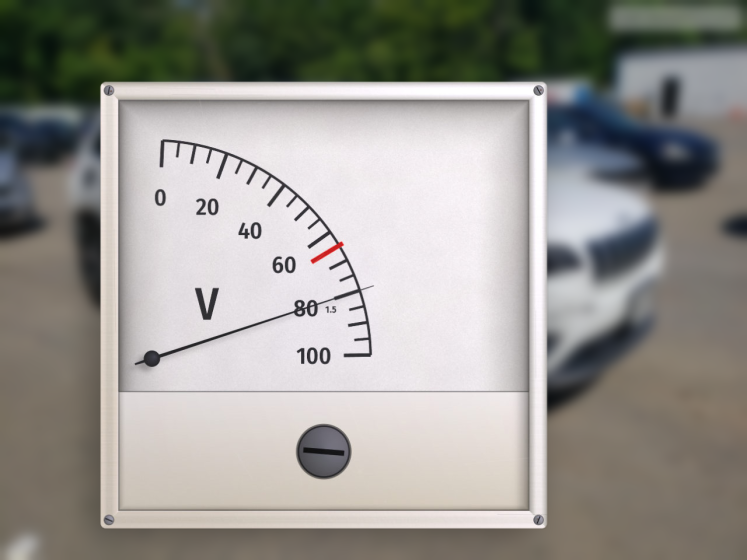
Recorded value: 80 V
